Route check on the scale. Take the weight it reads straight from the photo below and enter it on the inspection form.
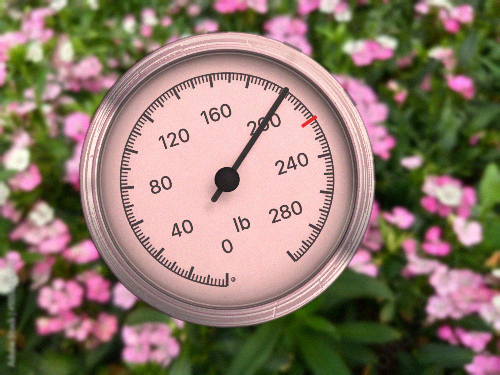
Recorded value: 200 lb
